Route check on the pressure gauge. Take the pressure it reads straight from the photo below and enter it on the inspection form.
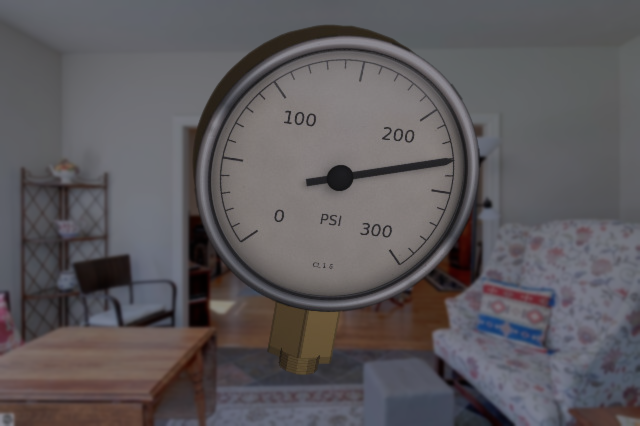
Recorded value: 230 psi
